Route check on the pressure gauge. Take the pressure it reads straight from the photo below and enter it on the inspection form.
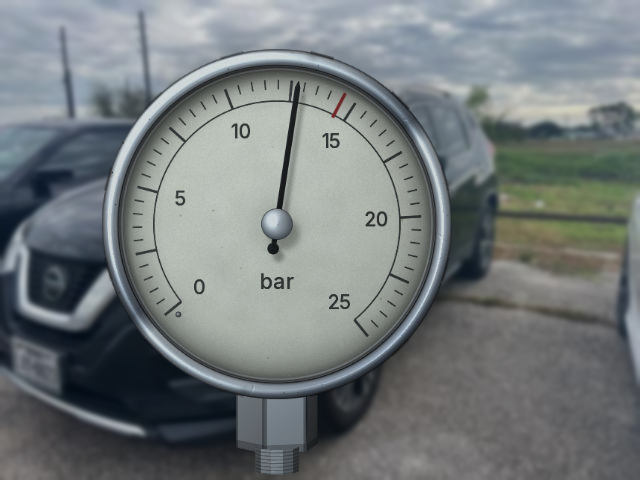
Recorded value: 12.75 bar
